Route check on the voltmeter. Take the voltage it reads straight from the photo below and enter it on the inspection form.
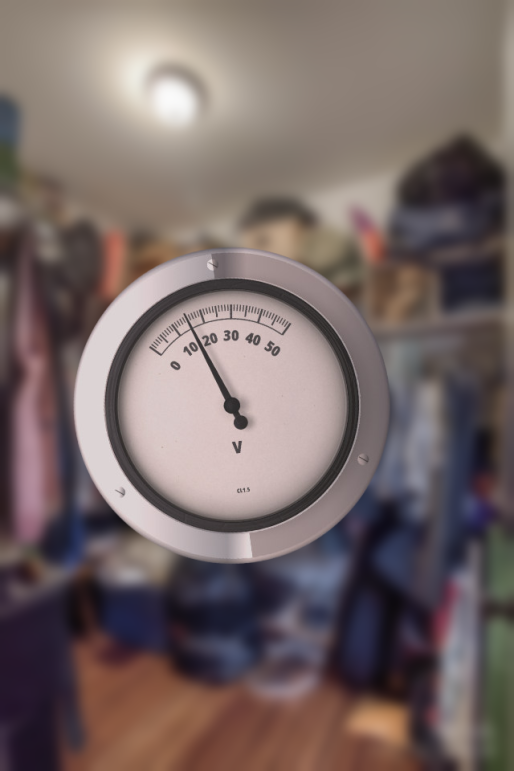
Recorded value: 15 V
